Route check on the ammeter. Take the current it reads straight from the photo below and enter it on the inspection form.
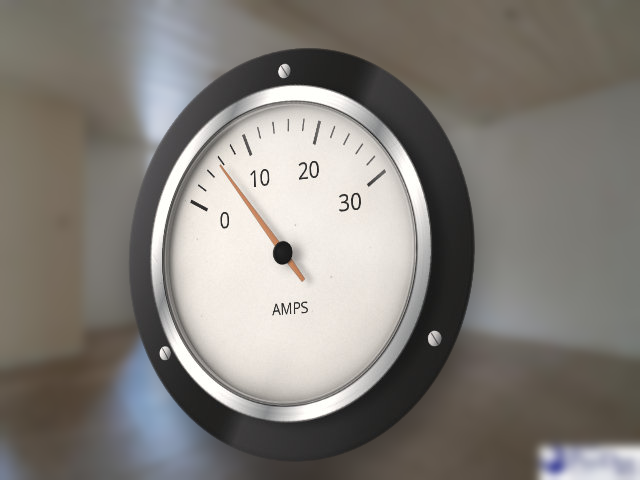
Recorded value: 6 A
